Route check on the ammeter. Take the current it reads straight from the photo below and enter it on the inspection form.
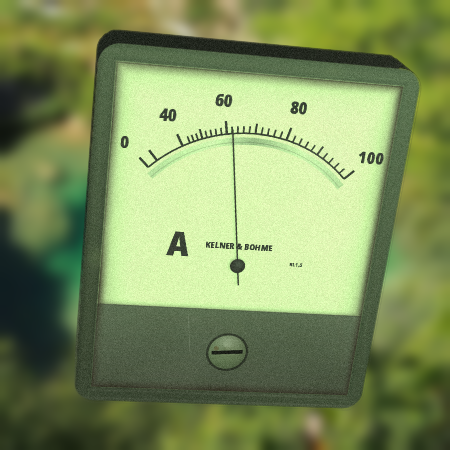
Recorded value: 62 A
